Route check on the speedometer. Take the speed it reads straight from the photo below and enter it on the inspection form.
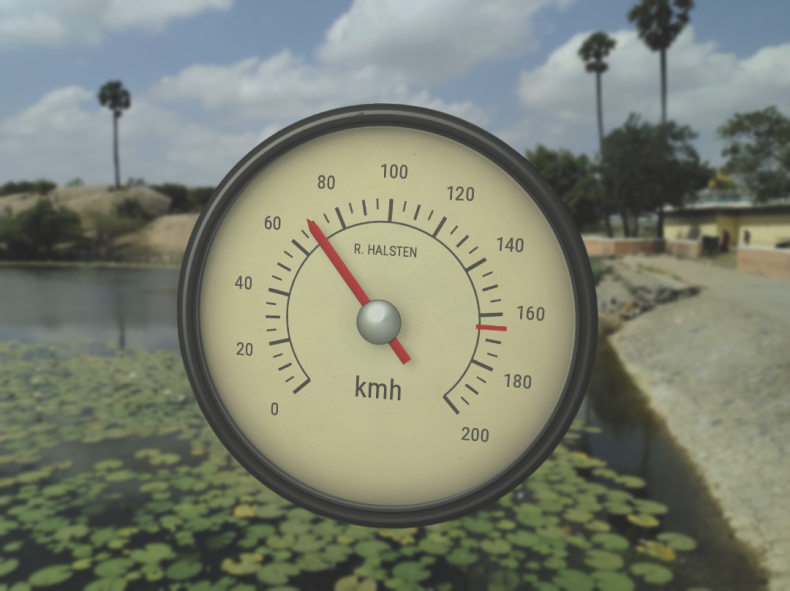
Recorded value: 70 km/h
